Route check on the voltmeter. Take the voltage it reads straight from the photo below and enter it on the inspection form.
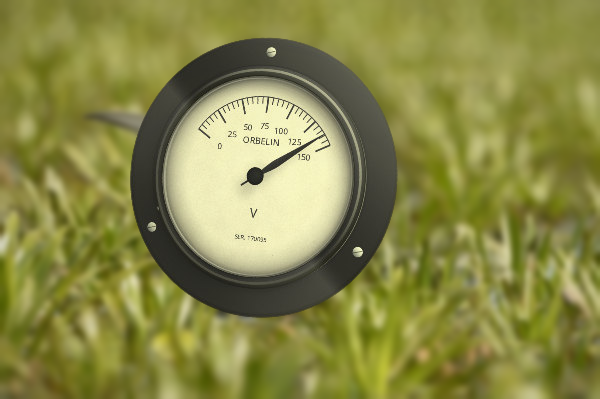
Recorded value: 140 V
